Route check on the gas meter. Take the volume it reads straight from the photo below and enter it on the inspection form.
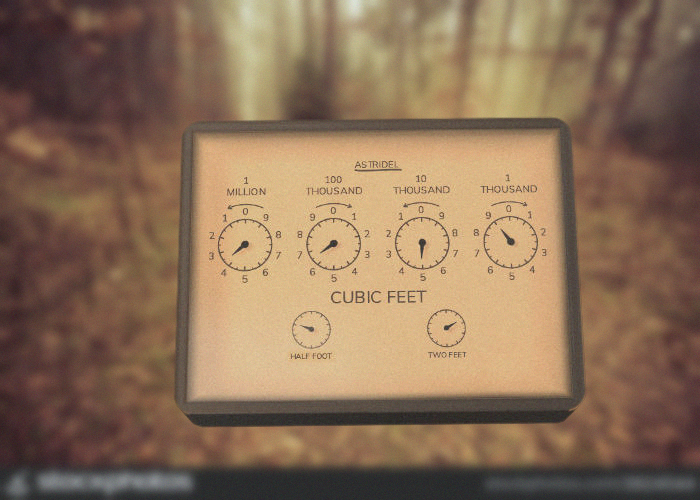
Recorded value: 364900 ft³
